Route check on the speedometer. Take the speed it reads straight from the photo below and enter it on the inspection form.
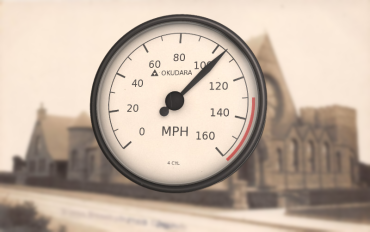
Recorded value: 105 mph
